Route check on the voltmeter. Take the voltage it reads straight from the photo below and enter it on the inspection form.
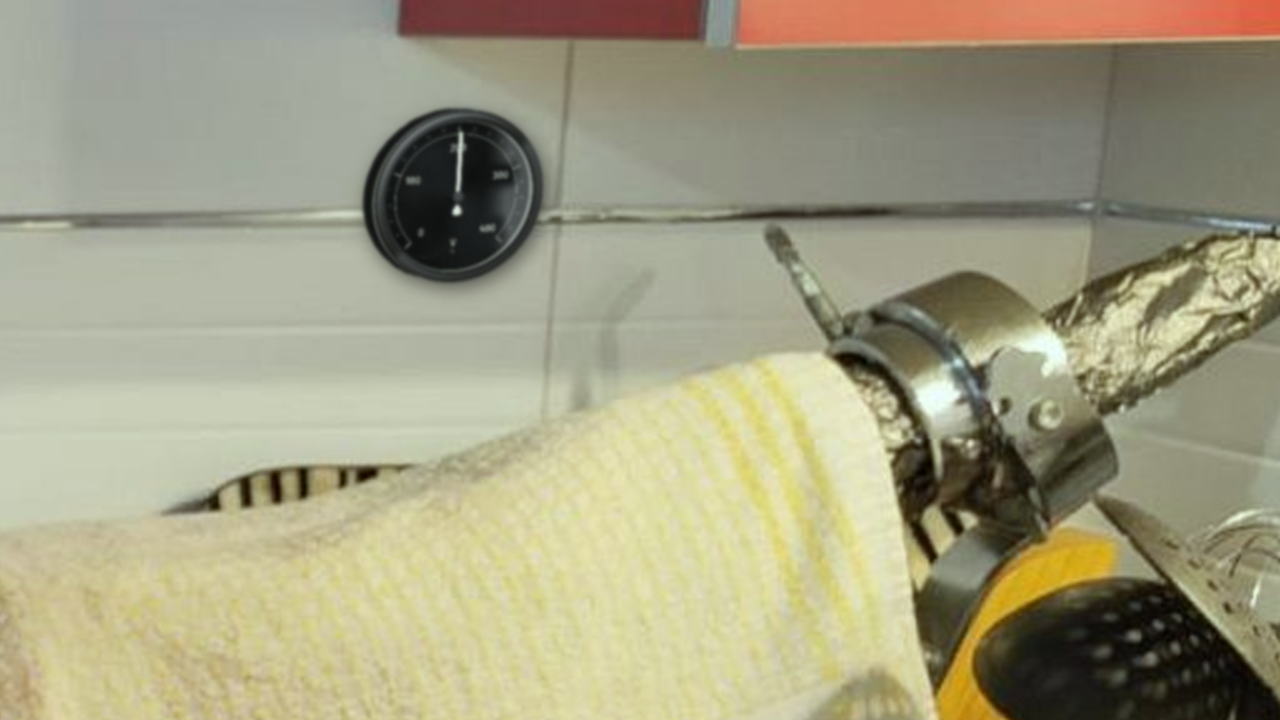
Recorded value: 200 V
